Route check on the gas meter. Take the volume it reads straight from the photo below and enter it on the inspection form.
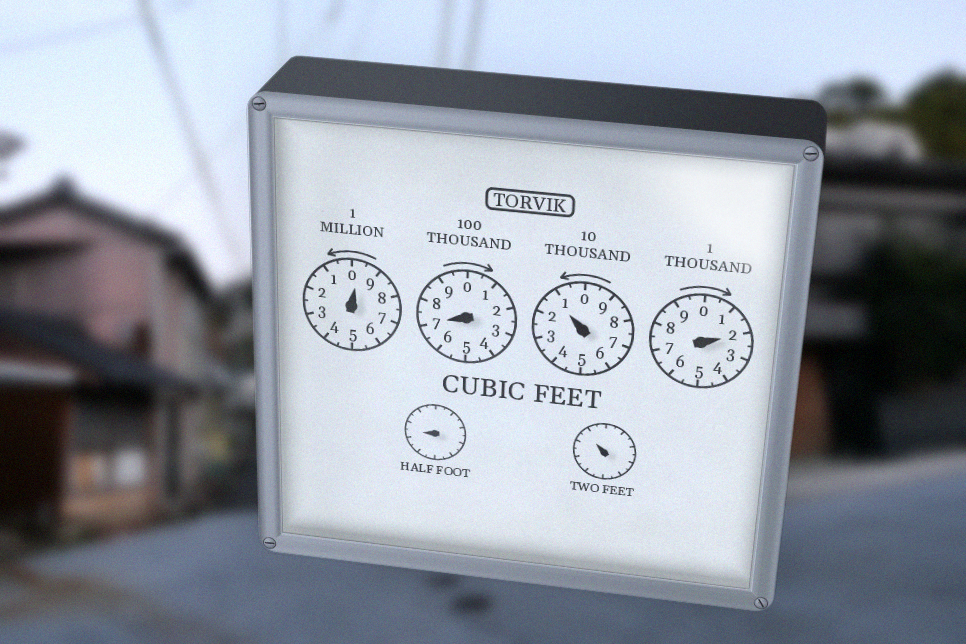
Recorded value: 971200 ft³
